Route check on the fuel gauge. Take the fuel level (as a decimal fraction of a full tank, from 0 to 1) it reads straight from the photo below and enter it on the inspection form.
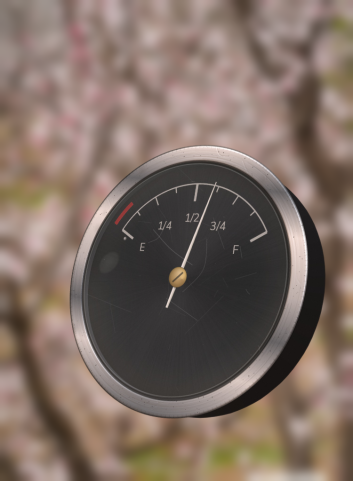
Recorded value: 0.625
